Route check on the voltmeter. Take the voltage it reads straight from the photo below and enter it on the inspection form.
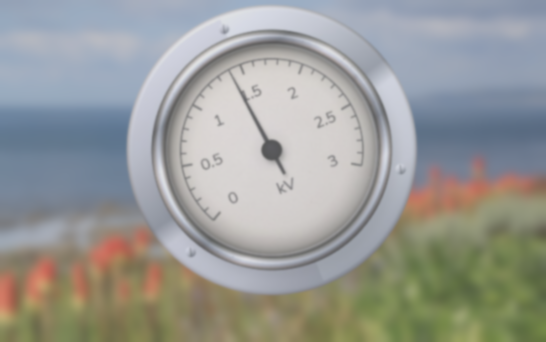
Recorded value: 1.4 kV
